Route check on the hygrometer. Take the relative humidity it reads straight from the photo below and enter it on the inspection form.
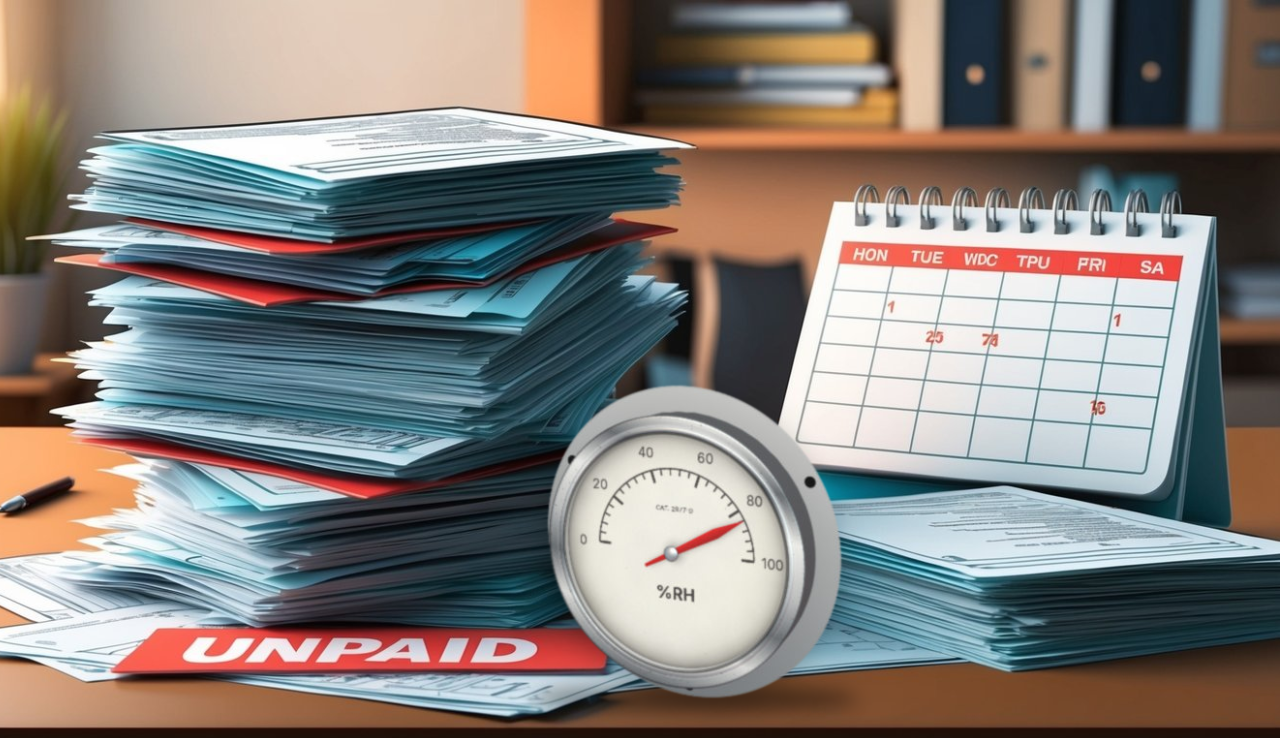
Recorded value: 84 %
